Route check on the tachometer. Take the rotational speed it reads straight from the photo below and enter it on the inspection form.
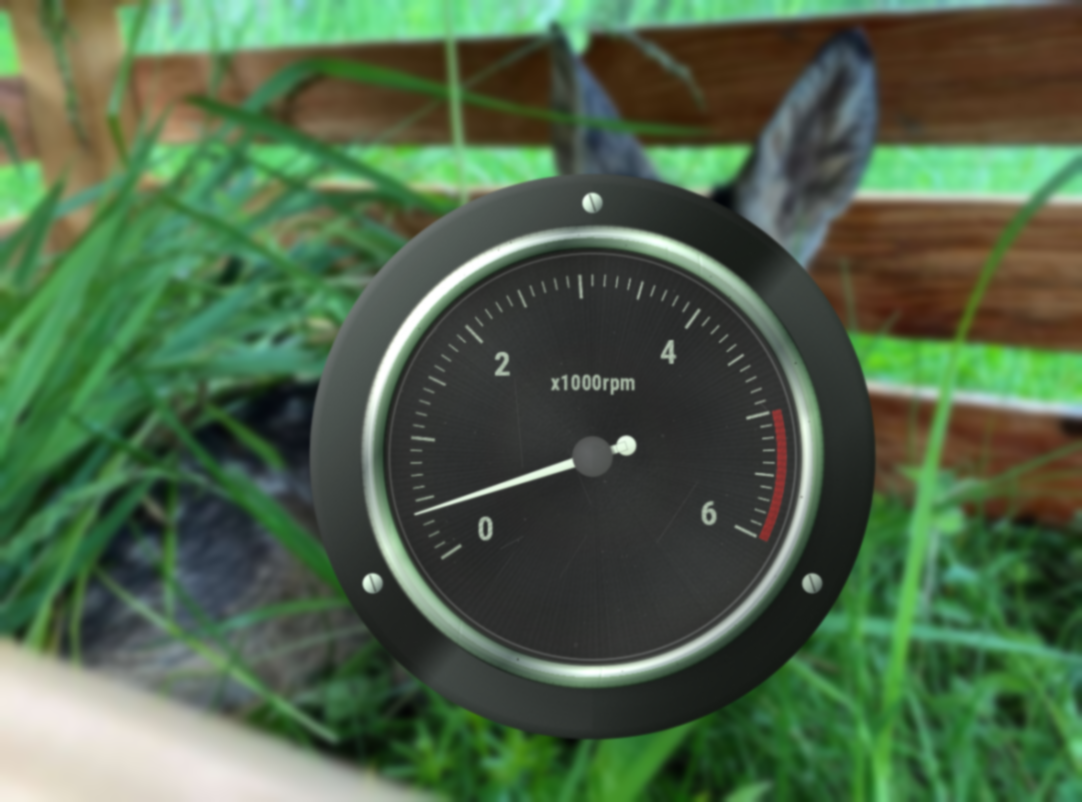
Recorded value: 400 rpm
